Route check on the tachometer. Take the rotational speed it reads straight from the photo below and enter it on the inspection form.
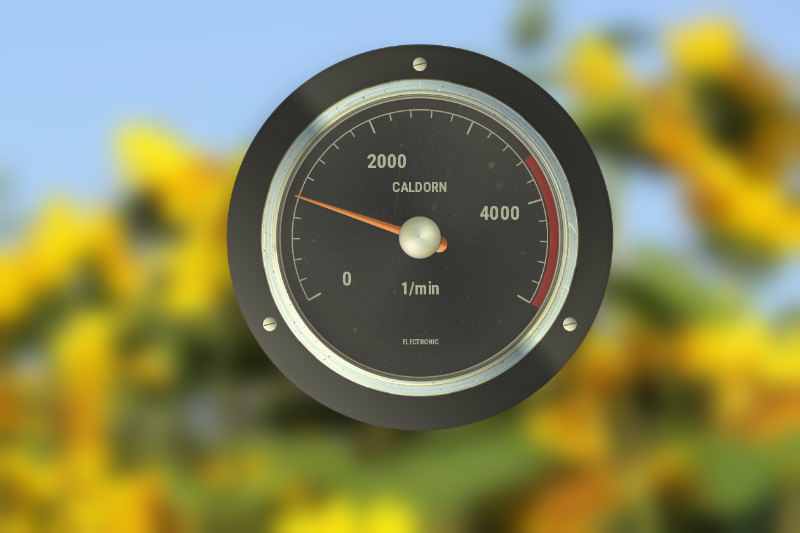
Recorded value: 1000 rpm
